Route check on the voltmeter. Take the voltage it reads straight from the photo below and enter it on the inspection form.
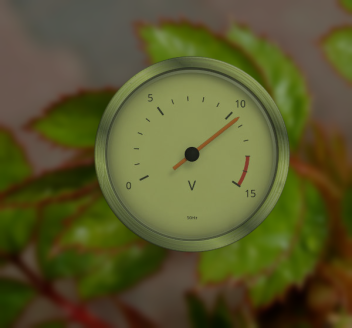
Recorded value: 10.5 V
